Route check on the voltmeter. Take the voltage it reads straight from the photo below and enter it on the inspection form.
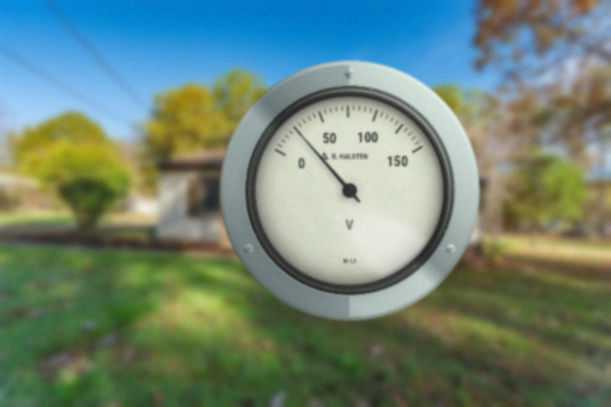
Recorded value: 25 V
